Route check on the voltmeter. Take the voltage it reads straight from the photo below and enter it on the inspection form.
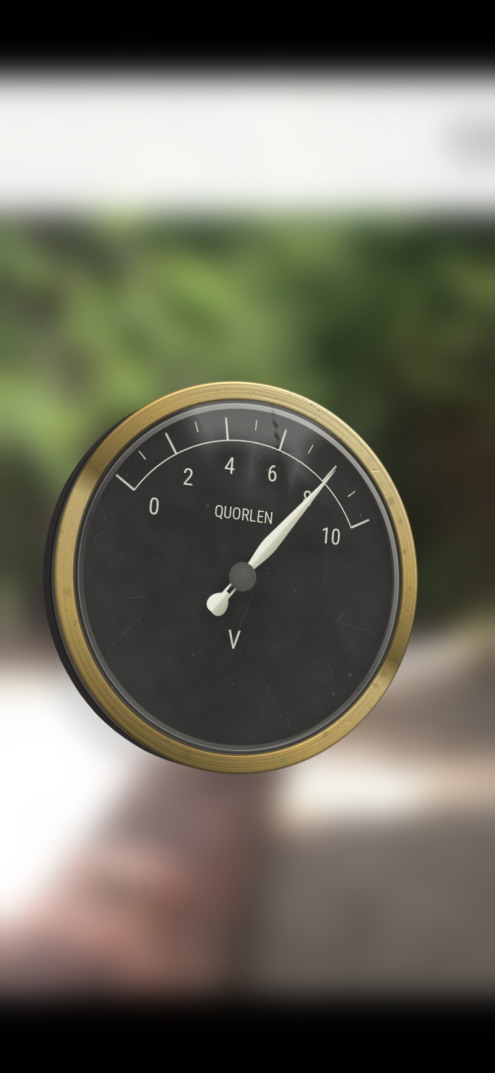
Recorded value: 8 V
